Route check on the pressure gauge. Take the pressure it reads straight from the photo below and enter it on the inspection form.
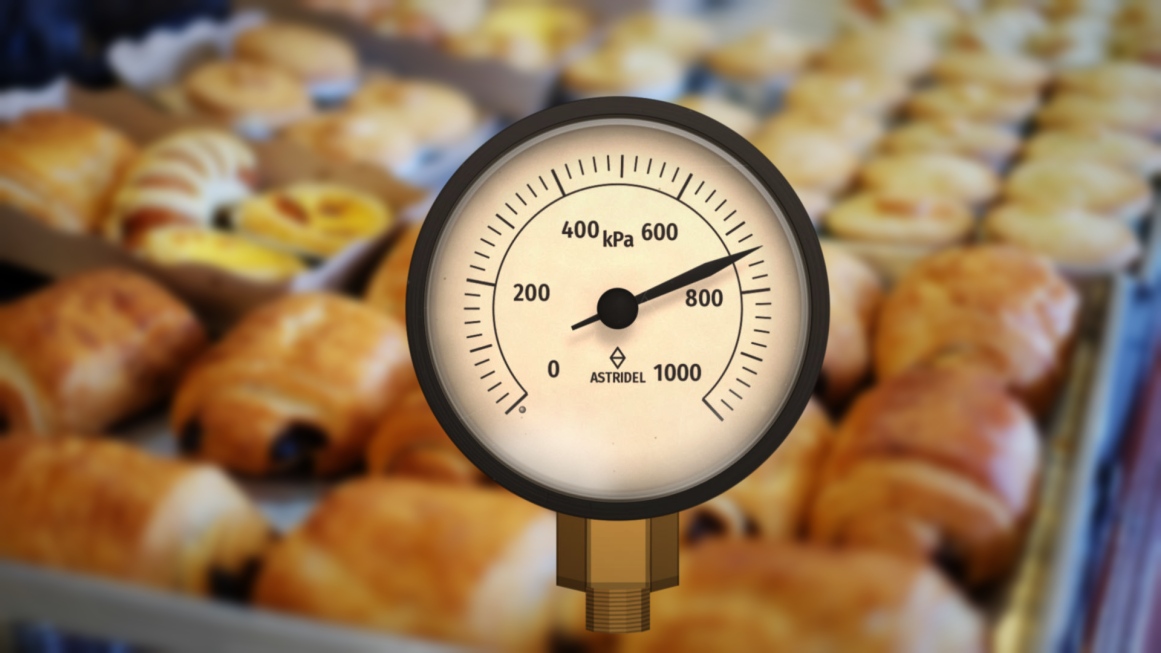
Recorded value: 740 kPa
